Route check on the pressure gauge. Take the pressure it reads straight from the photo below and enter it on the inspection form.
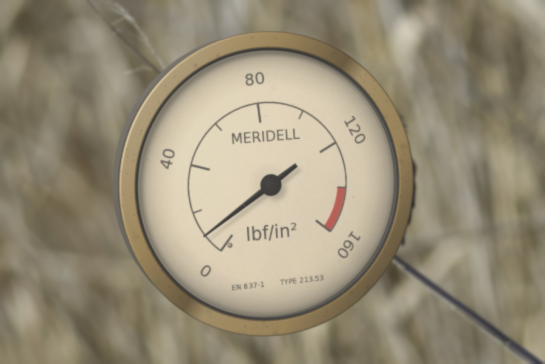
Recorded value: 10 psi
